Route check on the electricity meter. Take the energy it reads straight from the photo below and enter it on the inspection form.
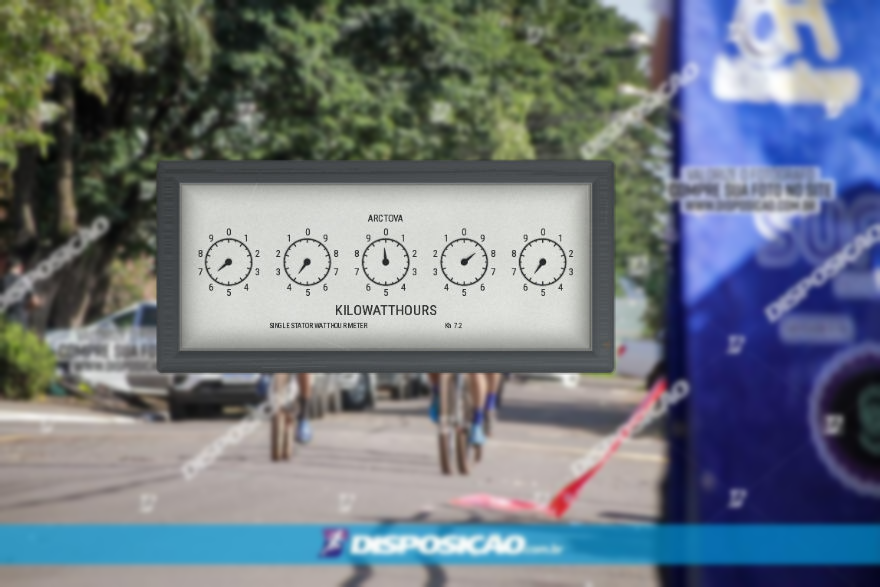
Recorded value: 63986 kWh
